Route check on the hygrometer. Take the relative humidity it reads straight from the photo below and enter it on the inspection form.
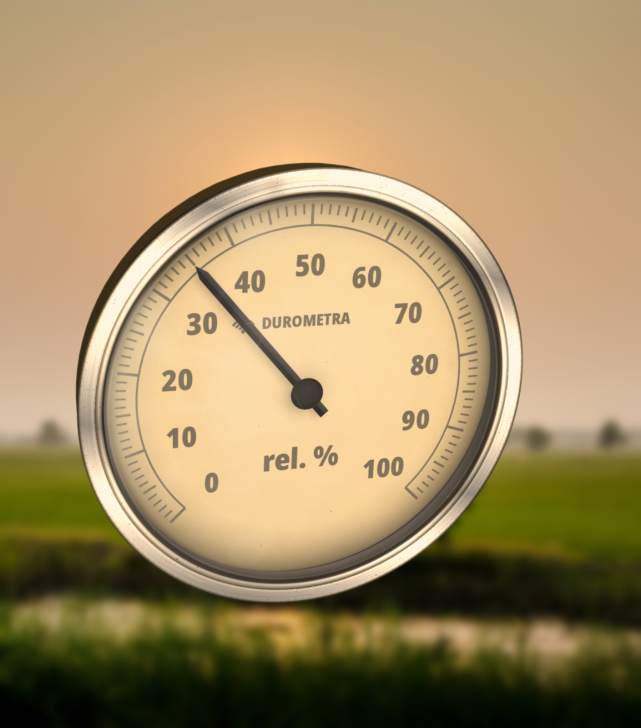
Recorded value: 35 %
